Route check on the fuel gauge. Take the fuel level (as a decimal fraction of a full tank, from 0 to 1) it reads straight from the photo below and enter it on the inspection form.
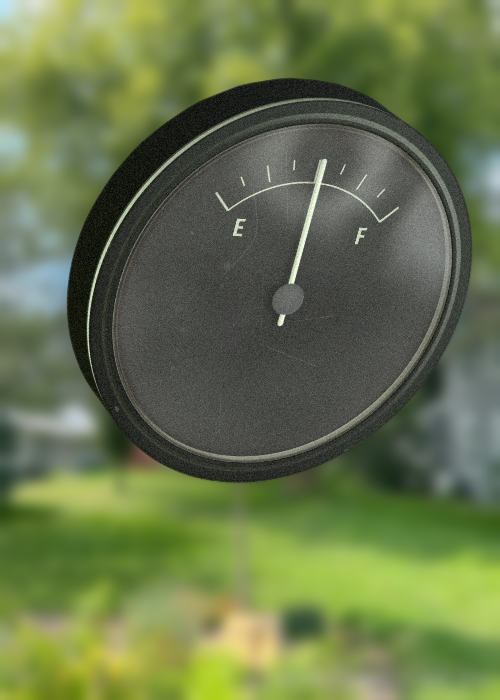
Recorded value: 0.5
